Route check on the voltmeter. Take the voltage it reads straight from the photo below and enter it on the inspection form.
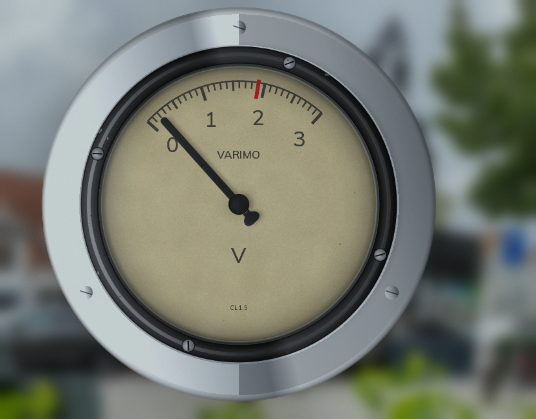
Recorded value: 0.2 V
